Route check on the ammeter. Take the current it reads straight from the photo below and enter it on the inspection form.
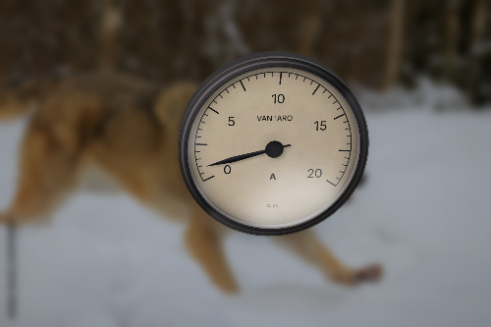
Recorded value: 1 A
